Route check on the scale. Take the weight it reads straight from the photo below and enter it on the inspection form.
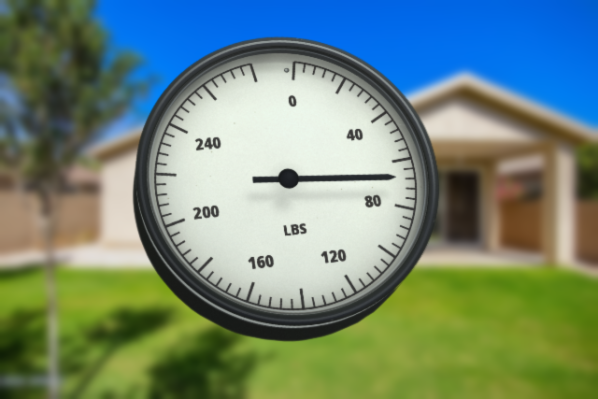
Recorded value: 68 lb
